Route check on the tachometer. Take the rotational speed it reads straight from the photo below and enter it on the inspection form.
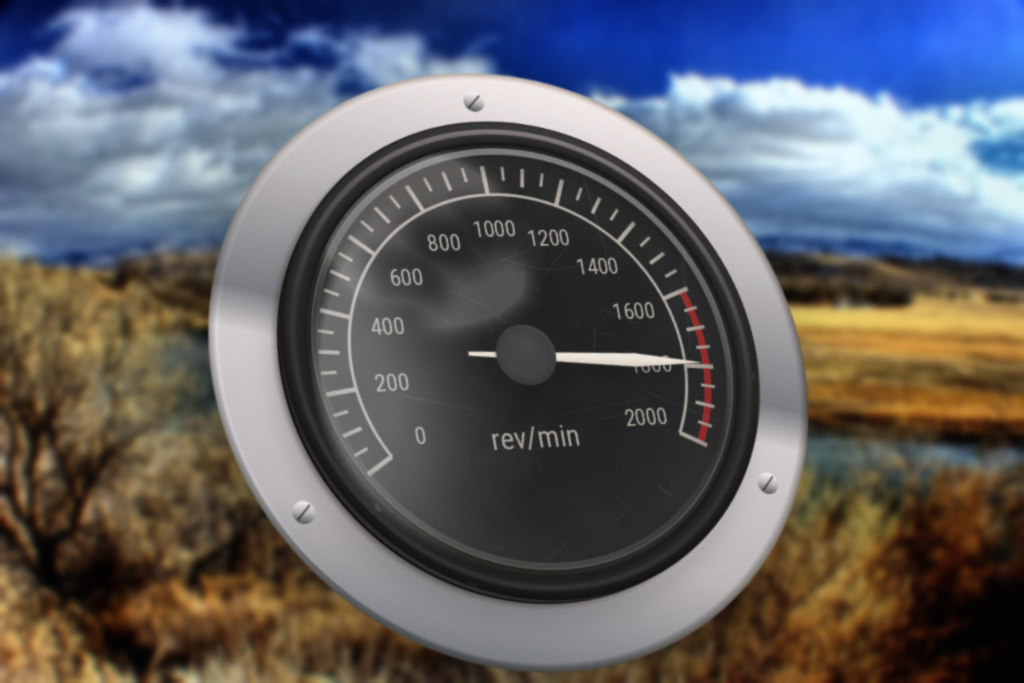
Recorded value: 1800 rpm
